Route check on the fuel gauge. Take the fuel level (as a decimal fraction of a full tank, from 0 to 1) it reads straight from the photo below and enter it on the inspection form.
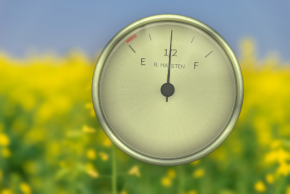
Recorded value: 0.5
